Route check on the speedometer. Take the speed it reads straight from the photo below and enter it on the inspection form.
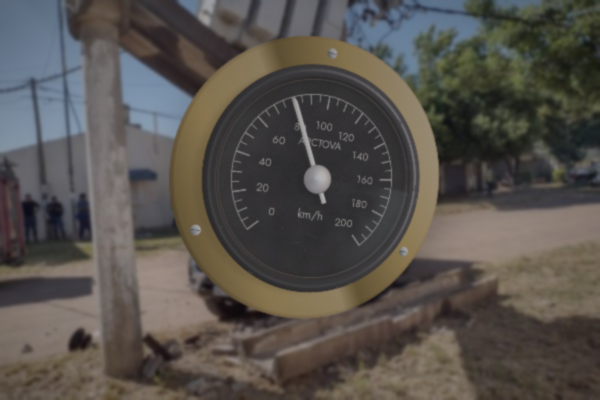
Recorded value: 80 km/h
